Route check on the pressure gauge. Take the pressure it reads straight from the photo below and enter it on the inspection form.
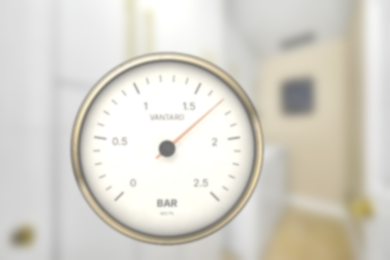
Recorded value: 1.7 bar
